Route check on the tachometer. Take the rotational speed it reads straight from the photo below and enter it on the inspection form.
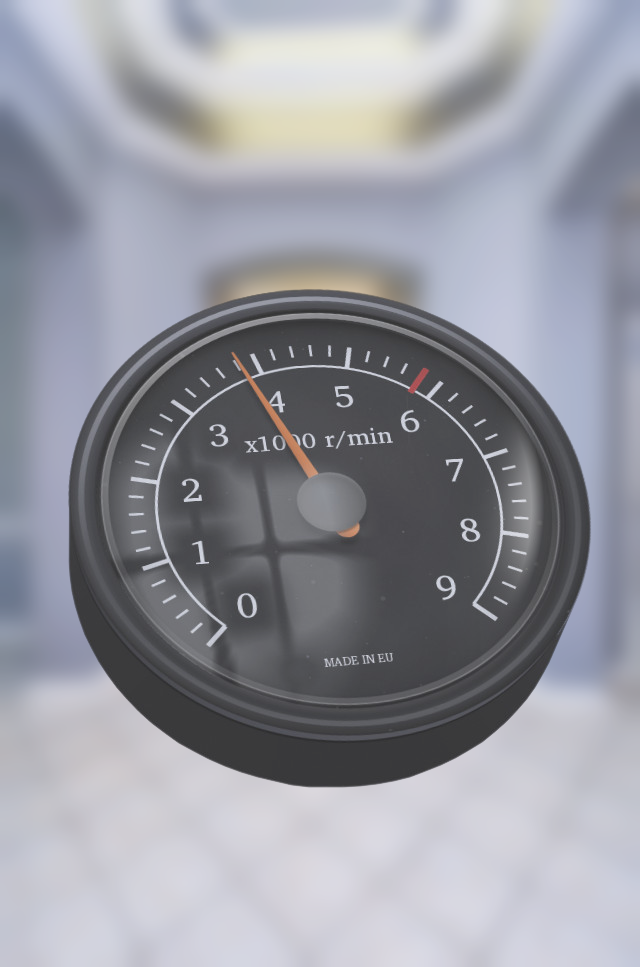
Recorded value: 3800 rpm
